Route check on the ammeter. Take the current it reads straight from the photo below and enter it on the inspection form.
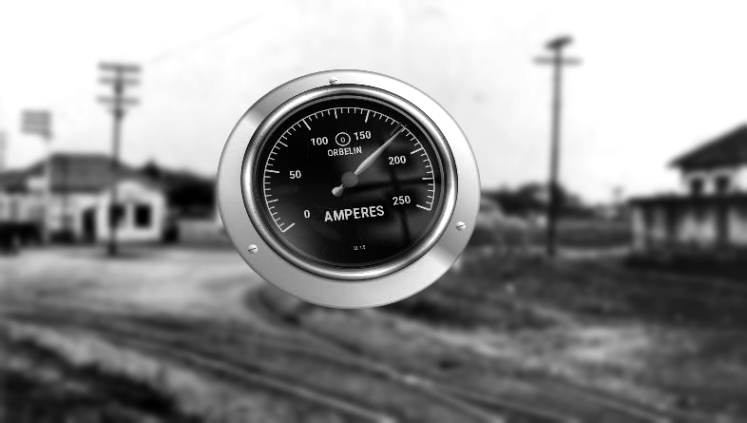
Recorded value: 180 A
